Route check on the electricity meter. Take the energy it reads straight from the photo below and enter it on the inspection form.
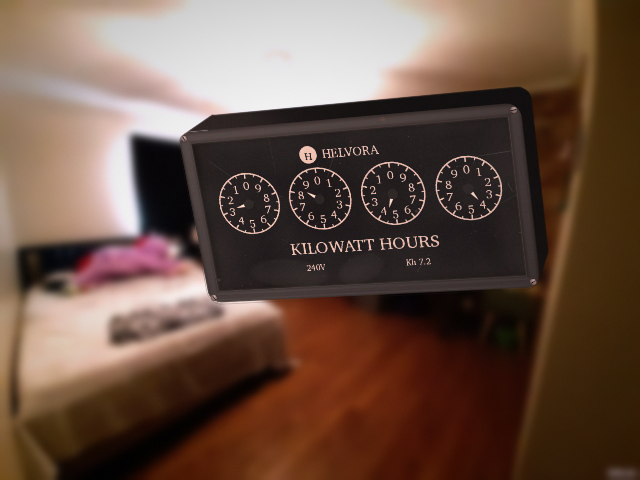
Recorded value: 2844 kWh
